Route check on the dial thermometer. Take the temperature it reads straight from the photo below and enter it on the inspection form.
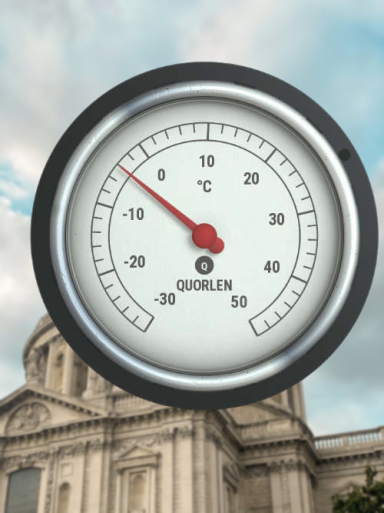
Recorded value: -4 °C
